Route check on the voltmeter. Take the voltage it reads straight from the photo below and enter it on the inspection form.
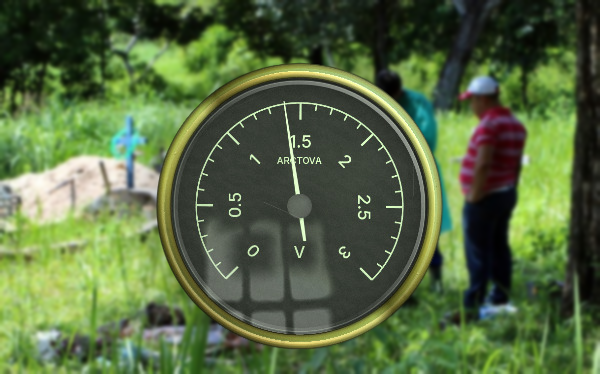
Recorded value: 1.4 V
